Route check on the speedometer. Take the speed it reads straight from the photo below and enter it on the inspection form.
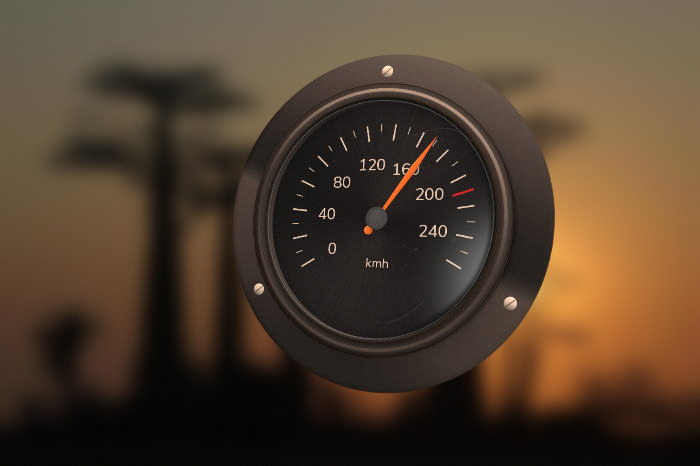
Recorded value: 170 km/h
